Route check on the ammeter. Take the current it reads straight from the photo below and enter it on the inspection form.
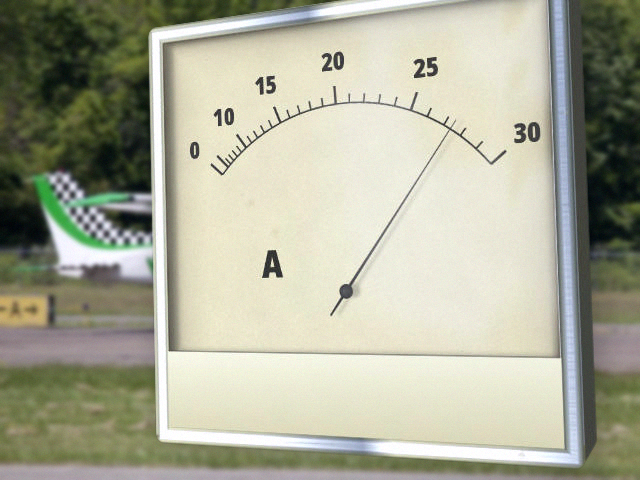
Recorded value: 27.5 A
